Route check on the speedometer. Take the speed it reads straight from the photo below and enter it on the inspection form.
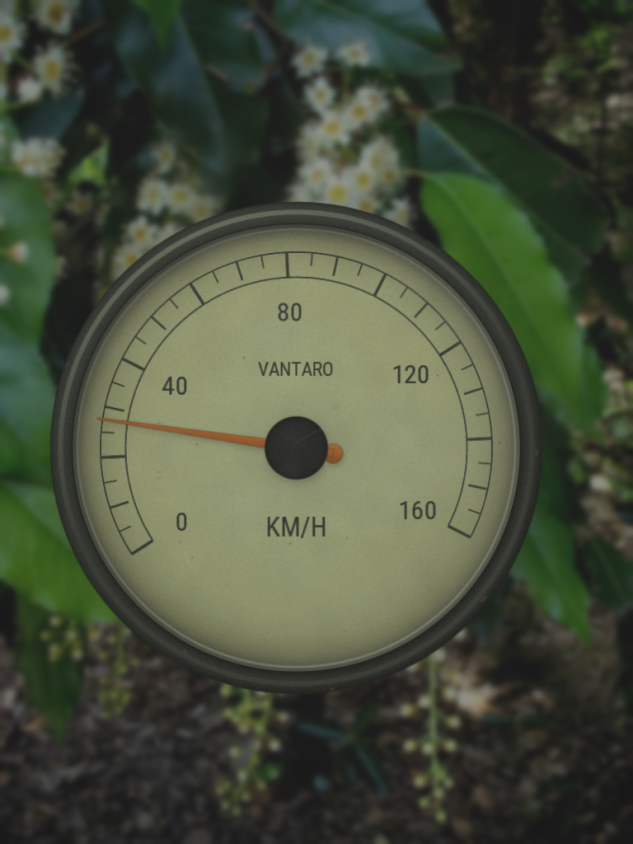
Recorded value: 27.5 km/h
